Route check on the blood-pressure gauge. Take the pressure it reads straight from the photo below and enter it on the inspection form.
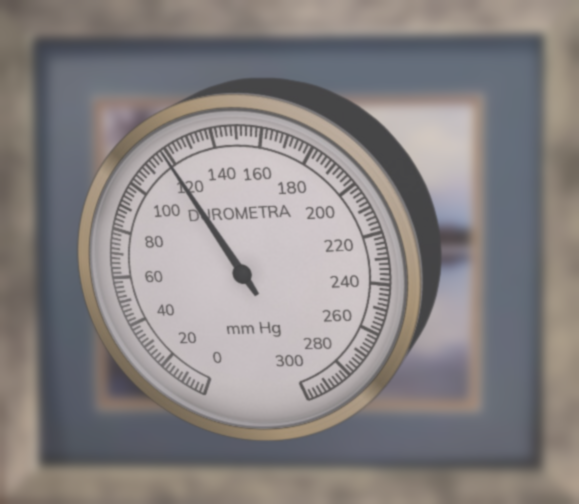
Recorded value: 120 mmHg
